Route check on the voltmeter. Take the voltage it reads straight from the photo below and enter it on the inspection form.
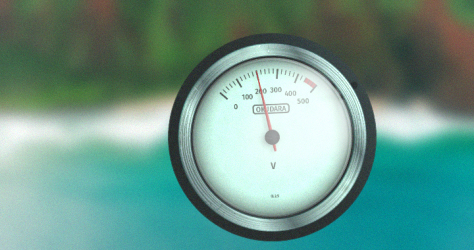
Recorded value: 200 V
